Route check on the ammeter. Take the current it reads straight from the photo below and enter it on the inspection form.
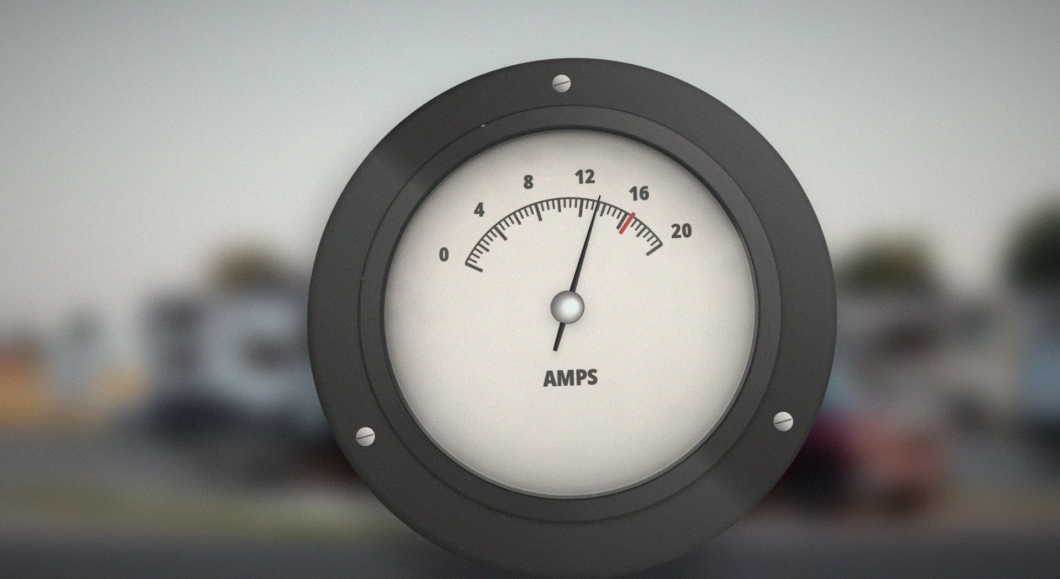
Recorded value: 13.5 A
